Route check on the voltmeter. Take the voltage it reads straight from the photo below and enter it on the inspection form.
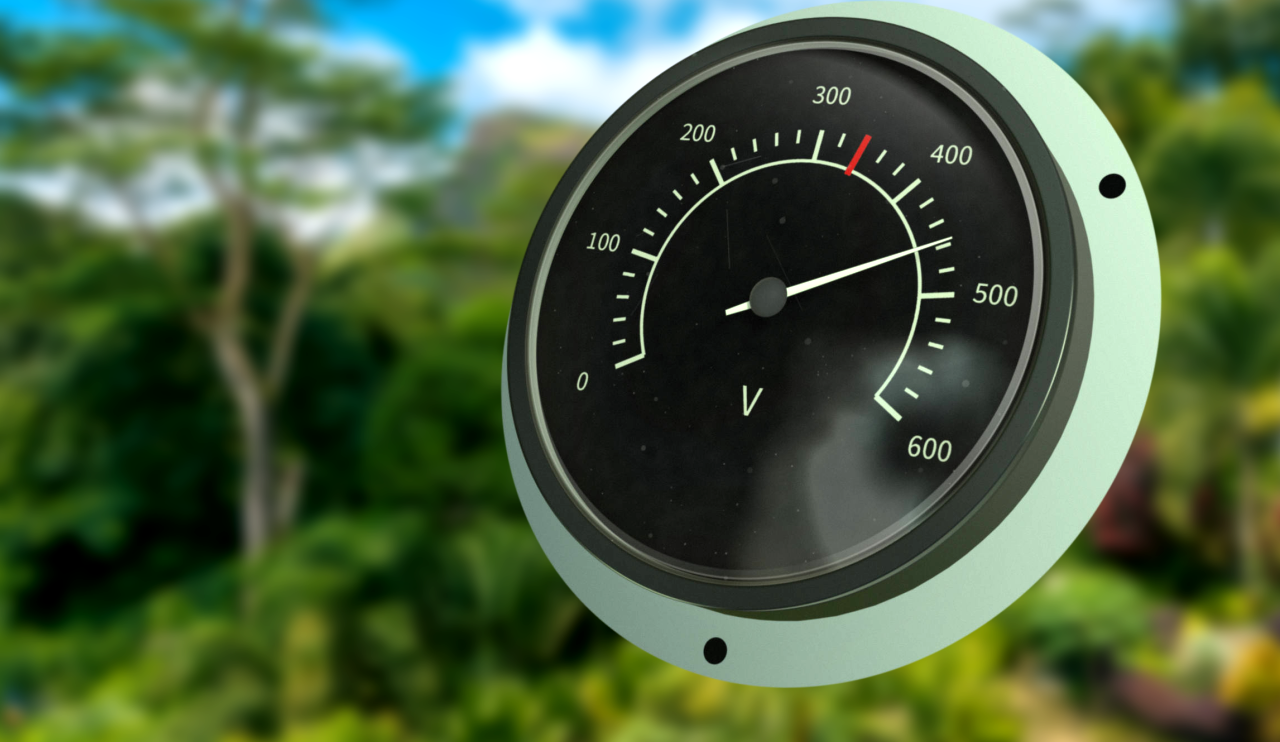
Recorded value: 460 V
